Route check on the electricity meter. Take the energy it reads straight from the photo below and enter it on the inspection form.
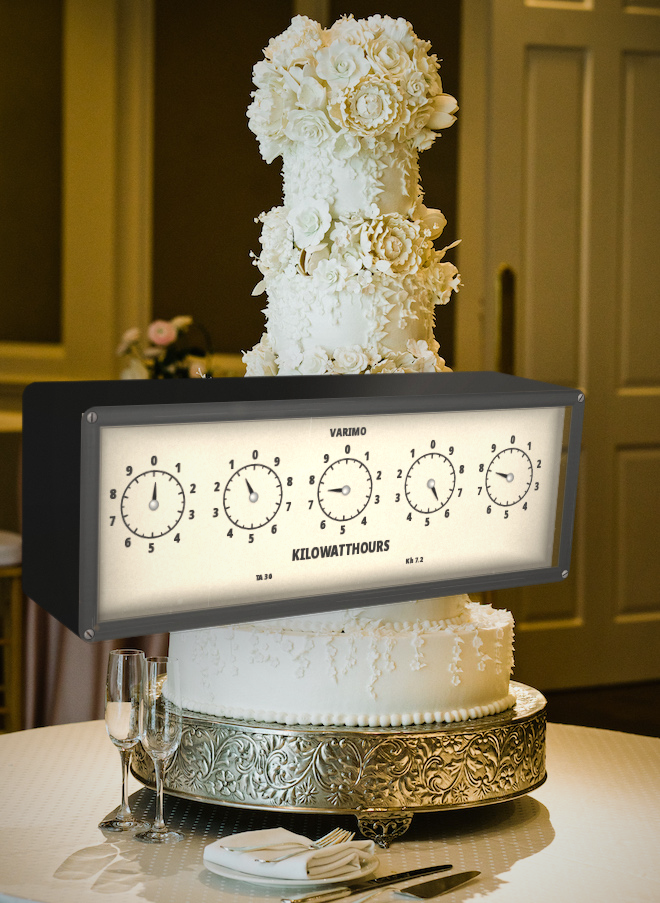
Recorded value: 758 kWh
